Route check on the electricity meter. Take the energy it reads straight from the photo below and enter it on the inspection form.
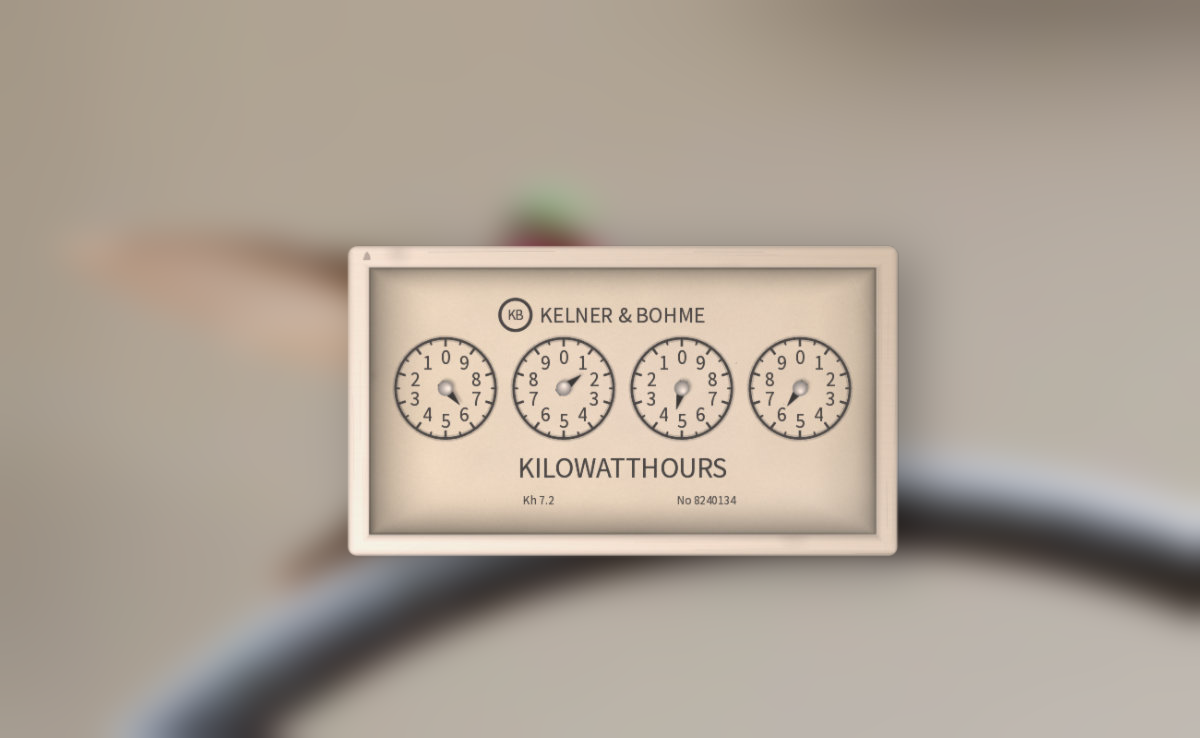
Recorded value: 6146 kWh
